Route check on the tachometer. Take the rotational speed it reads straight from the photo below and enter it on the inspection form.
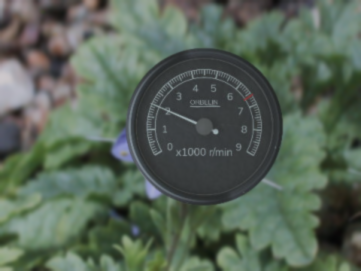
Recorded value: 2000 rpm
